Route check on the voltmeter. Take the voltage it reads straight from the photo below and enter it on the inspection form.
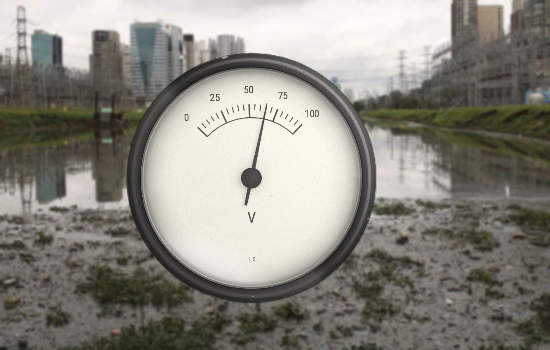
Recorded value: 65 V
